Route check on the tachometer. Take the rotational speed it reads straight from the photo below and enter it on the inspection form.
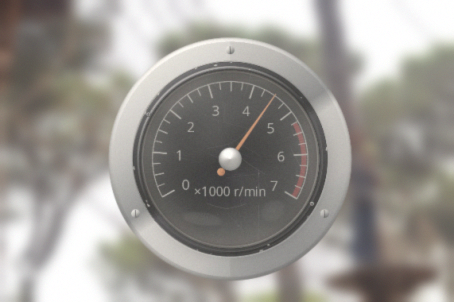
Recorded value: 4500 rpm
